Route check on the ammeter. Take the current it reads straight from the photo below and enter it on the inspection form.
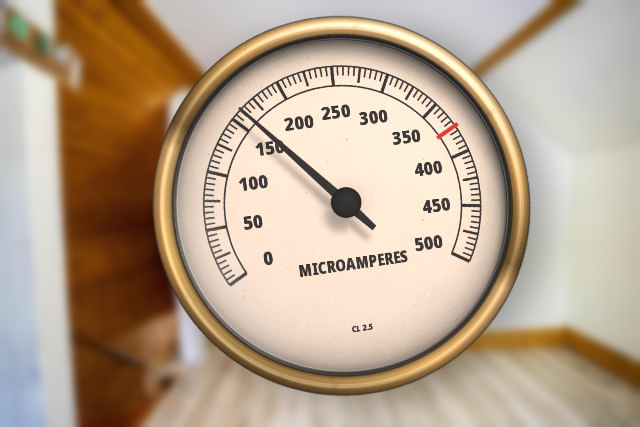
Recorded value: 160 µA
